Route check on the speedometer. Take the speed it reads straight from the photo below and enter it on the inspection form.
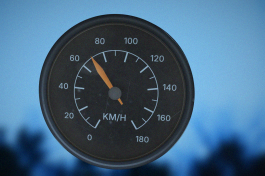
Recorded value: 70 km/h
